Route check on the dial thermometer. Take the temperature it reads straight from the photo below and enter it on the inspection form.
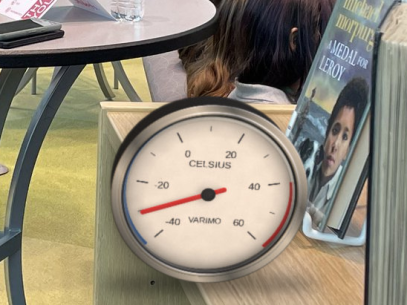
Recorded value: -30 °C
